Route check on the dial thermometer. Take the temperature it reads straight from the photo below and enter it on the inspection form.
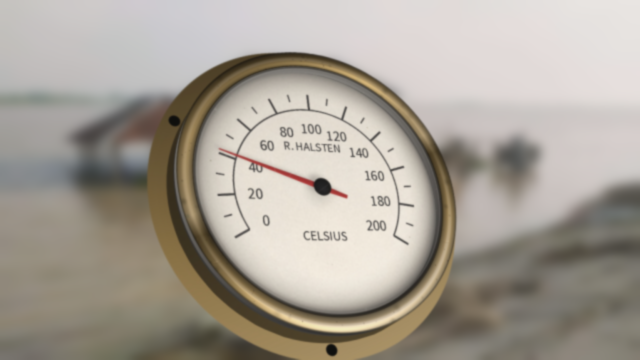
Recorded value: 40 °C
